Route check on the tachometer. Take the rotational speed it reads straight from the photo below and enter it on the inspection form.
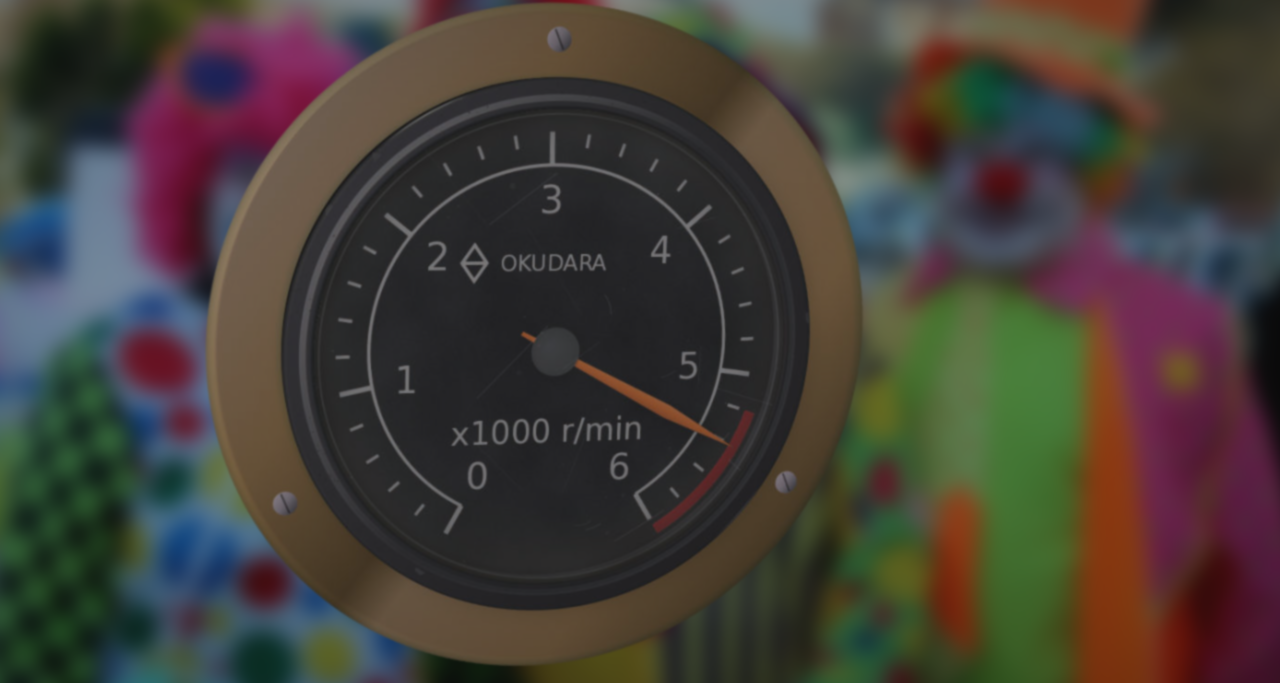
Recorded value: 5400 rpm
